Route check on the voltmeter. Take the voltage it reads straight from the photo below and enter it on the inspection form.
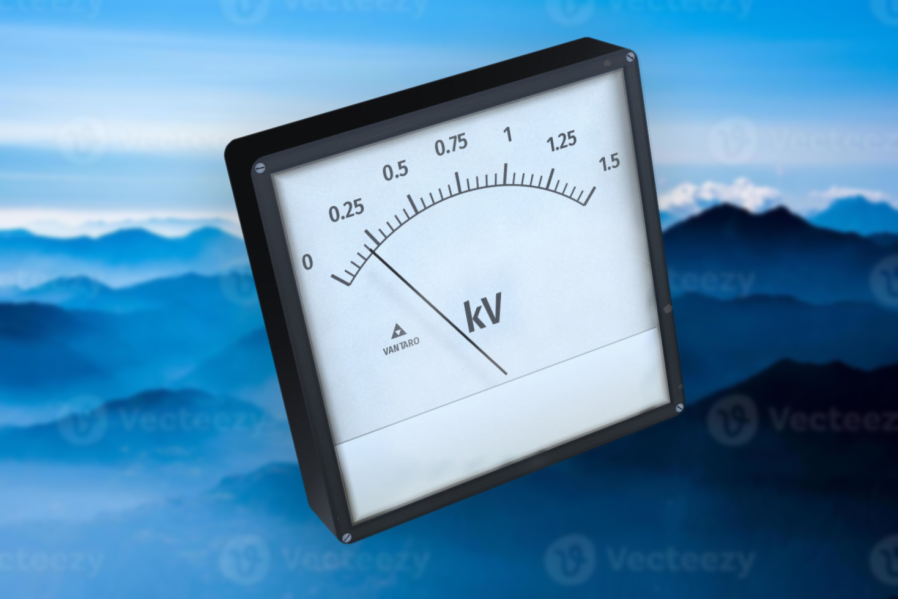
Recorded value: 0.2 kV
